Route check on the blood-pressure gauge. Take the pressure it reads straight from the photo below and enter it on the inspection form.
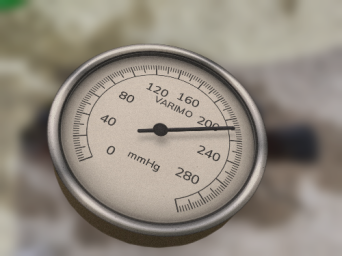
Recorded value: 210 mmHg
